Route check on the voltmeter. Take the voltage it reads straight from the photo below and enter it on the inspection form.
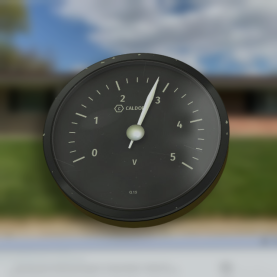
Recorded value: 2.8 V
